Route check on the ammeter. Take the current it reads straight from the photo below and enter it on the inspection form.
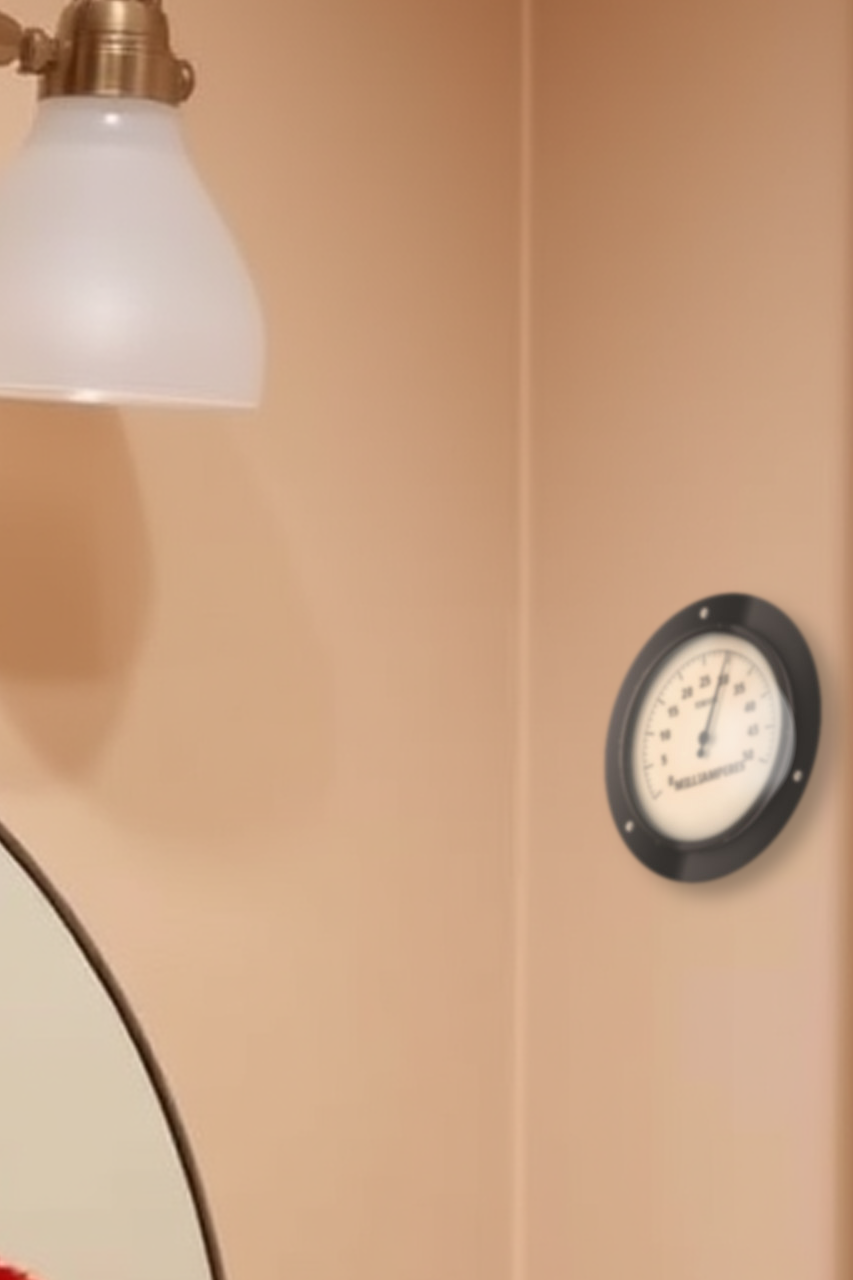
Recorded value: 30 mA
